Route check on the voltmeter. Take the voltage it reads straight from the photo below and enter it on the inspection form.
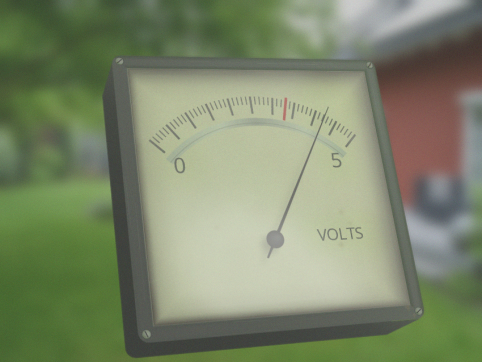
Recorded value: 4.2 V
